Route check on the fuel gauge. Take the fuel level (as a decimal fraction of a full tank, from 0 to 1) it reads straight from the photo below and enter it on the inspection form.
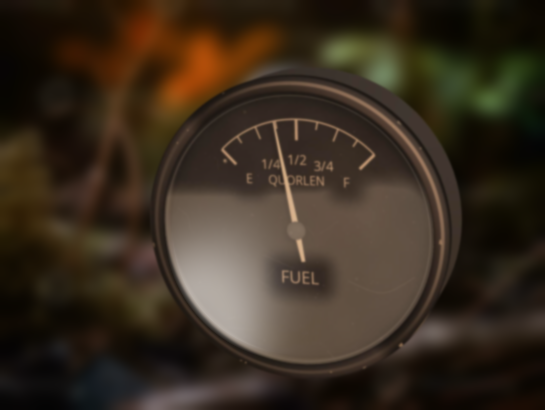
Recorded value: 0.375
